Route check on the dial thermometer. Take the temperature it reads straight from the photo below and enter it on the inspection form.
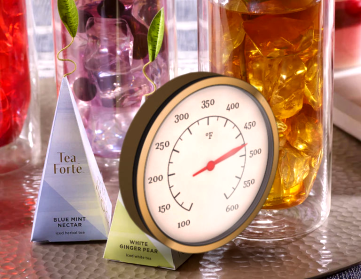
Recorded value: 475 °F
